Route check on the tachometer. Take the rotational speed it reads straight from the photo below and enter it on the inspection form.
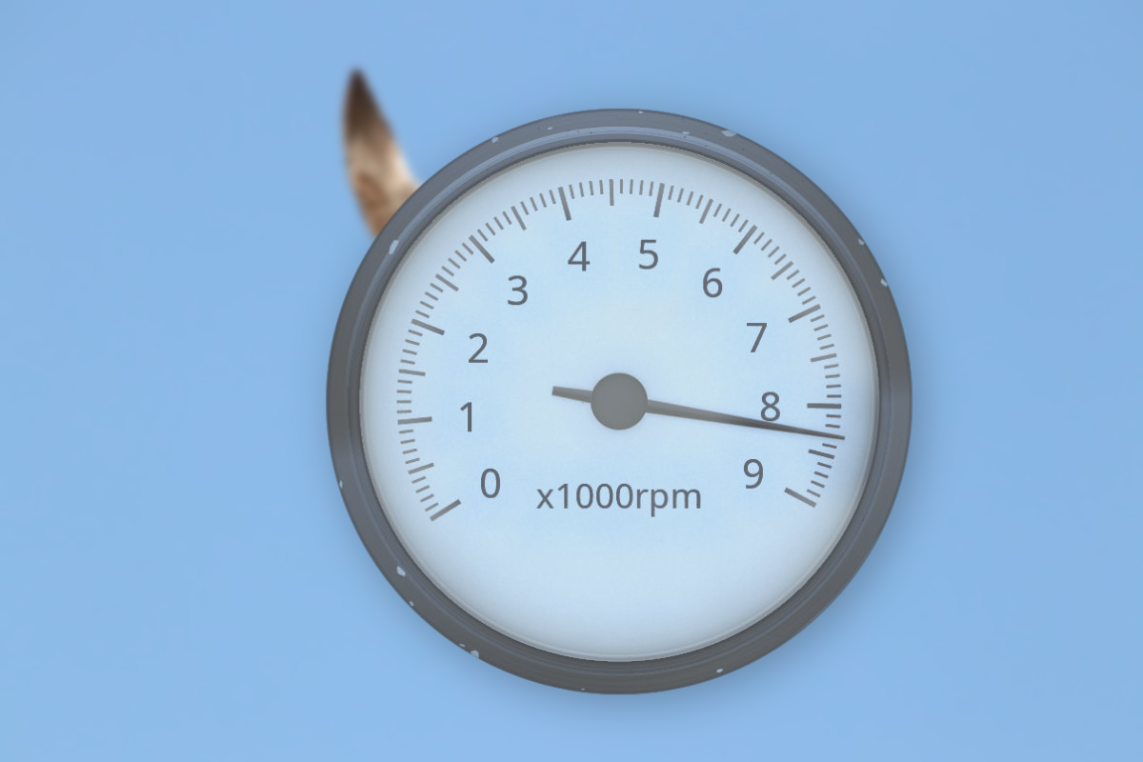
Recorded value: 8300 rpm
